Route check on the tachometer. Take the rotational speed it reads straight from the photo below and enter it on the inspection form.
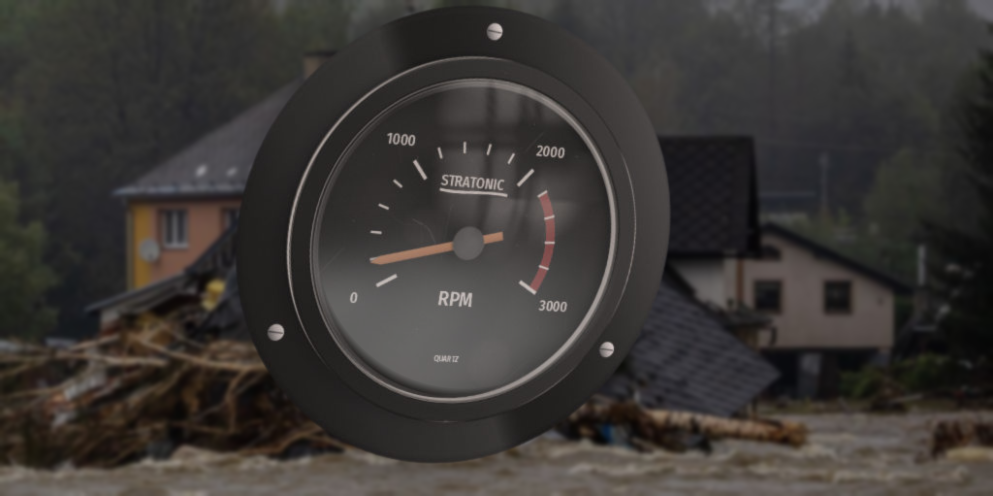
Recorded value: 200 rpm
